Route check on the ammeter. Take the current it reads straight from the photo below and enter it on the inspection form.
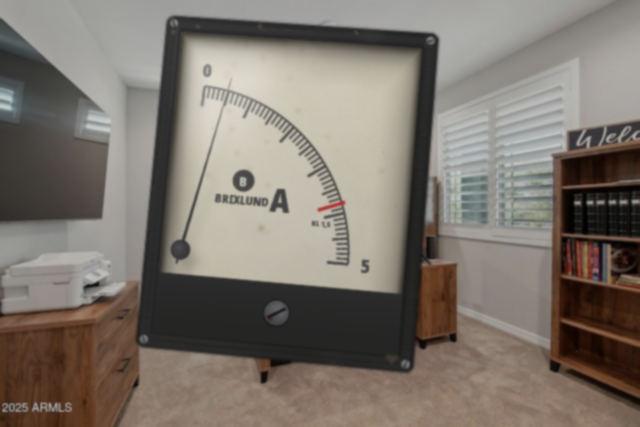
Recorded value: 0.5 A
